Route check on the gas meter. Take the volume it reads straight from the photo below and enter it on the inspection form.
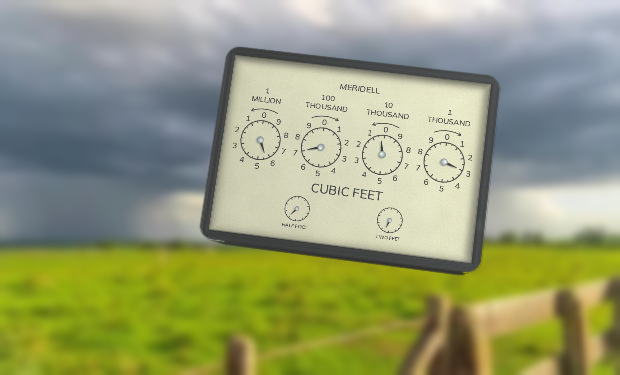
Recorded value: 570300 ft³
